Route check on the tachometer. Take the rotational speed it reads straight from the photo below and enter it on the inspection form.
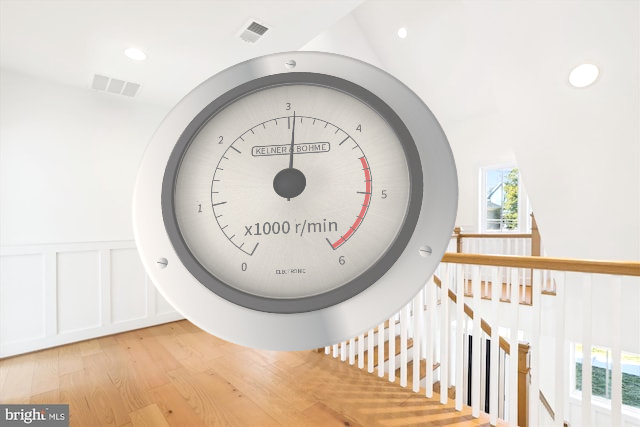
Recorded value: 3100 rpm
